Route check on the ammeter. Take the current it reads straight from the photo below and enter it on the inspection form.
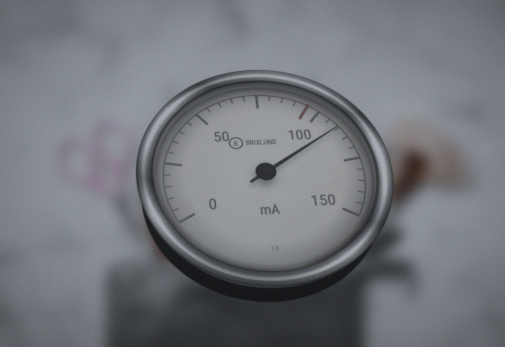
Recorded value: 110 mA
